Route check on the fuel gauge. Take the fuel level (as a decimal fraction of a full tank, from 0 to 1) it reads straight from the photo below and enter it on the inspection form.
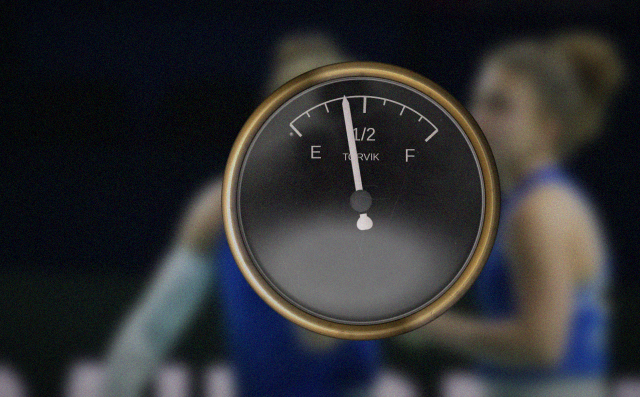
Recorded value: 0.375
